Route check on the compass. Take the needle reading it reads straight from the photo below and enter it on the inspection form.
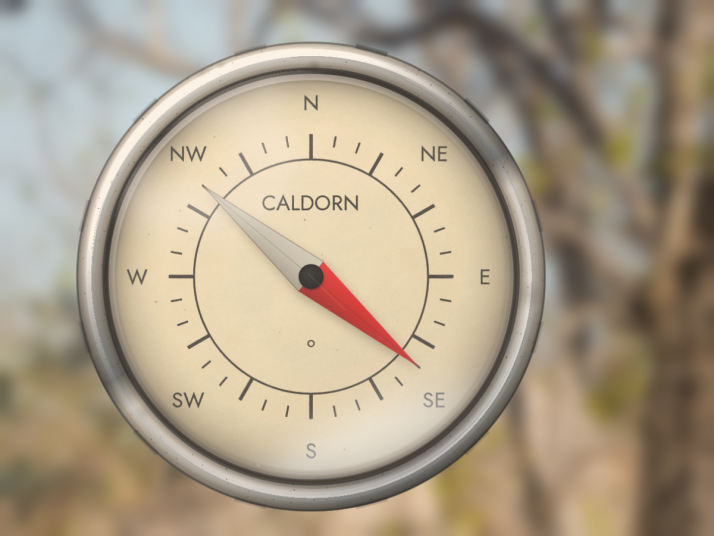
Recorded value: 130 °
